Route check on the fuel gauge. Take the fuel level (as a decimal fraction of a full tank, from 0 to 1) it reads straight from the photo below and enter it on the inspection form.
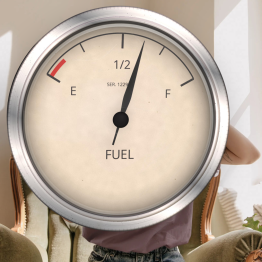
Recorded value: 0.625
